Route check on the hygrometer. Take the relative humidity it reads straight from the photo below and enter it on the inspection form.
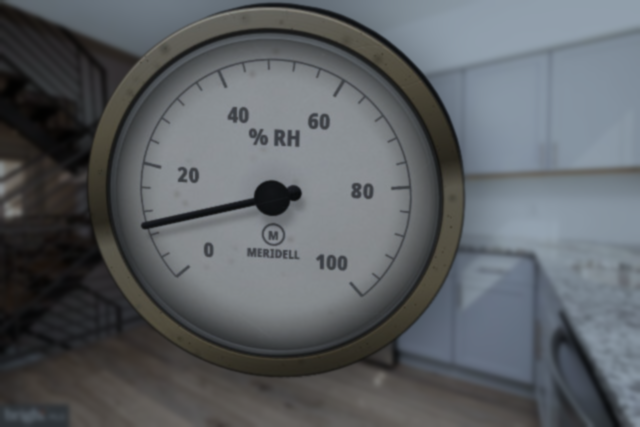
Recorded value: 10 %
